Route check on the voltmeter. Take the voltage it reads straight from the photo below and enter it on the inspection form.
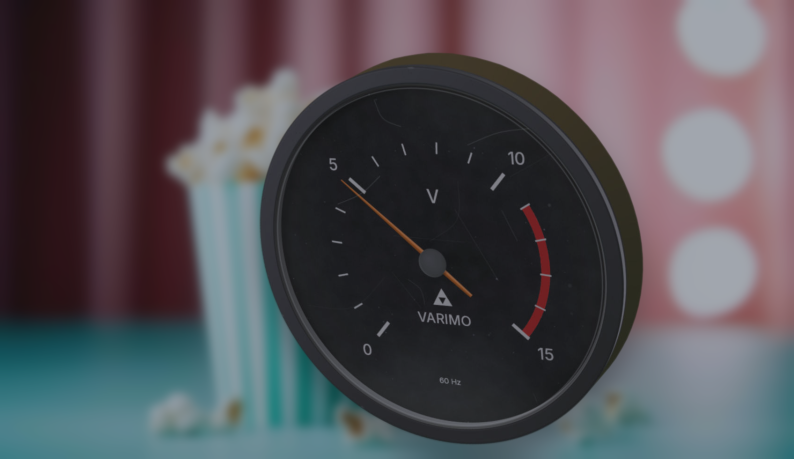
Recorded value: 5 V
